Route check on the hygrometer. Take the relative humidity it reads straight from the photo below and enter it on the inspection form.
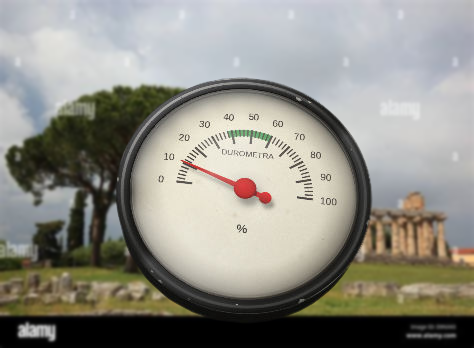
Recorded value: 10 %
